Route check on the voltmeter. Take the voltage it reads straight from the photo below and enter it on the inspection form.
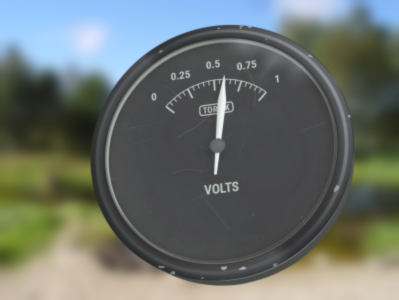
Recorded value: 0.6 V
